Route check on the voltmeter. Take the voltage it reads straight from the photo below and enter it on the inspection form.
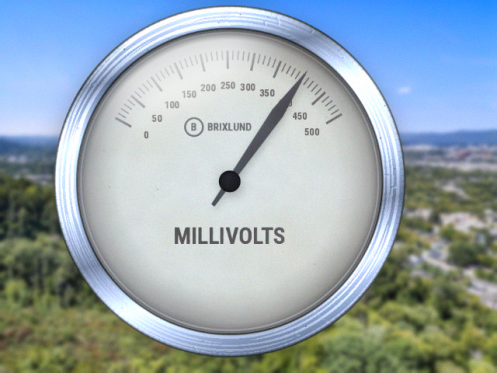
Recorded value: 400 mV
